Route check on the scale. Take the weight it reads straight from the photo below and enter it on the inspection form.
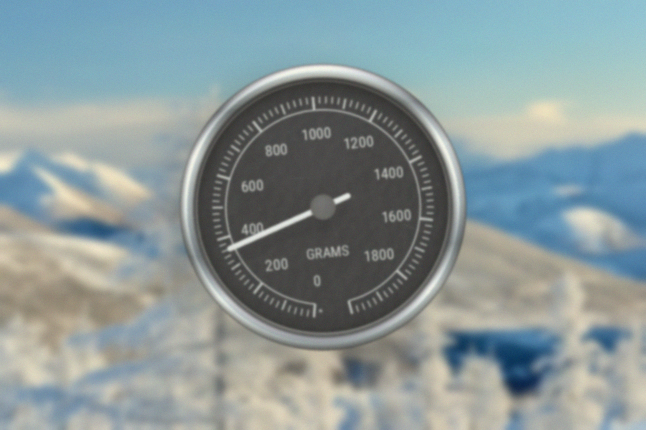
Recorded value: 360 g
